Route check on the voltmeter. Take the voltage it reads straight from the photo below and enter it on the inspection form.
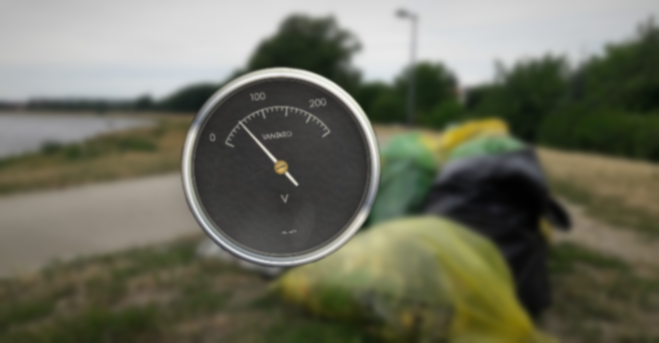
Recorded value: 50 V
